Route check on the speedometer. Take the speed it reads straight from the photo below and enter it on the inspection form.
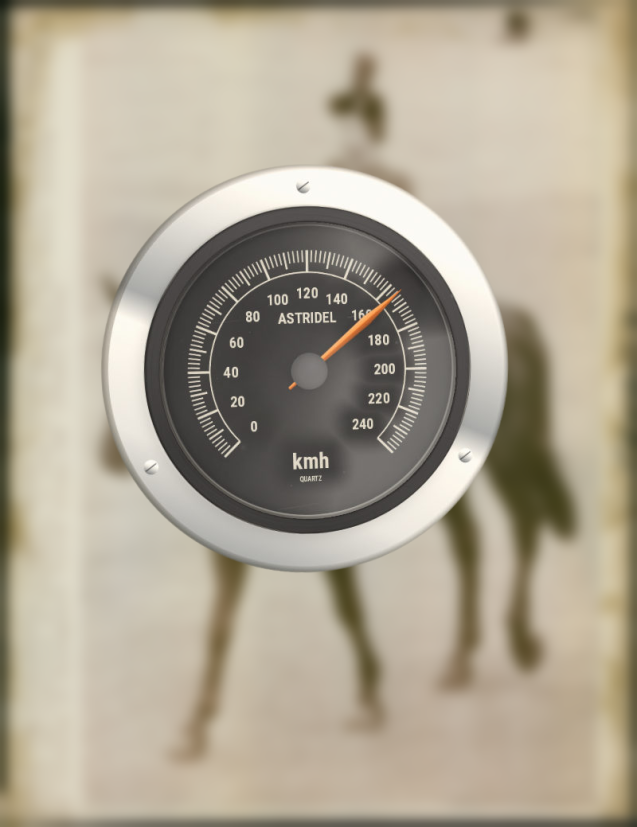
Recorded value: 164 km/h
